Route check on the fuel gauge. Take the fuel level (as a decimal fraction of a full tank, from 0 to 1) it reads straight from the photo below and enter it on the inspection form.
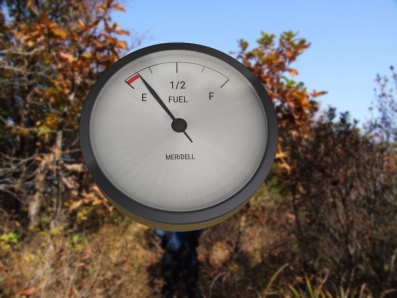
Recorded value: 0.125
